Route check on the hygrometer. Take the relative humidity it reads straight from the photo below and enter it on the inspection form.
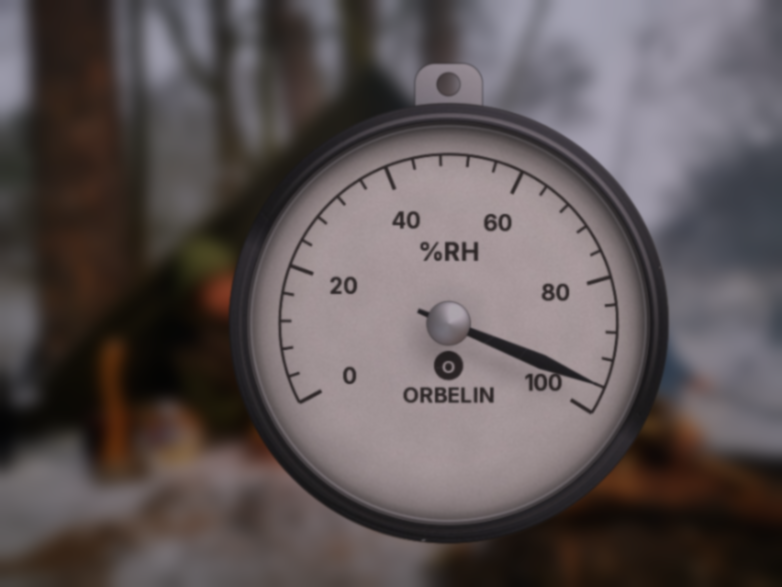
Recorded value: 96 %
